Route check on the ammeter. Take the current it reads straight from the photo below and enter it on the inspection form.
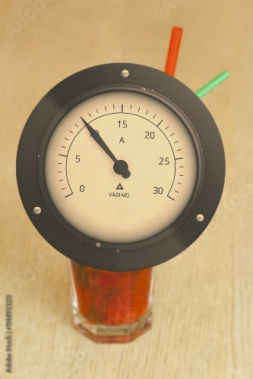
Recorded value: 10 A
